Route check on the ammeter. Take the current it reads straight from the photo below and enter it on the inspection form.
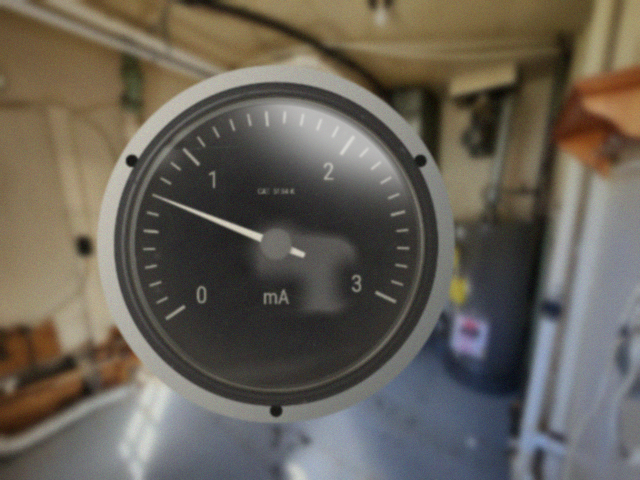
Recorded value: 0.7 mA
